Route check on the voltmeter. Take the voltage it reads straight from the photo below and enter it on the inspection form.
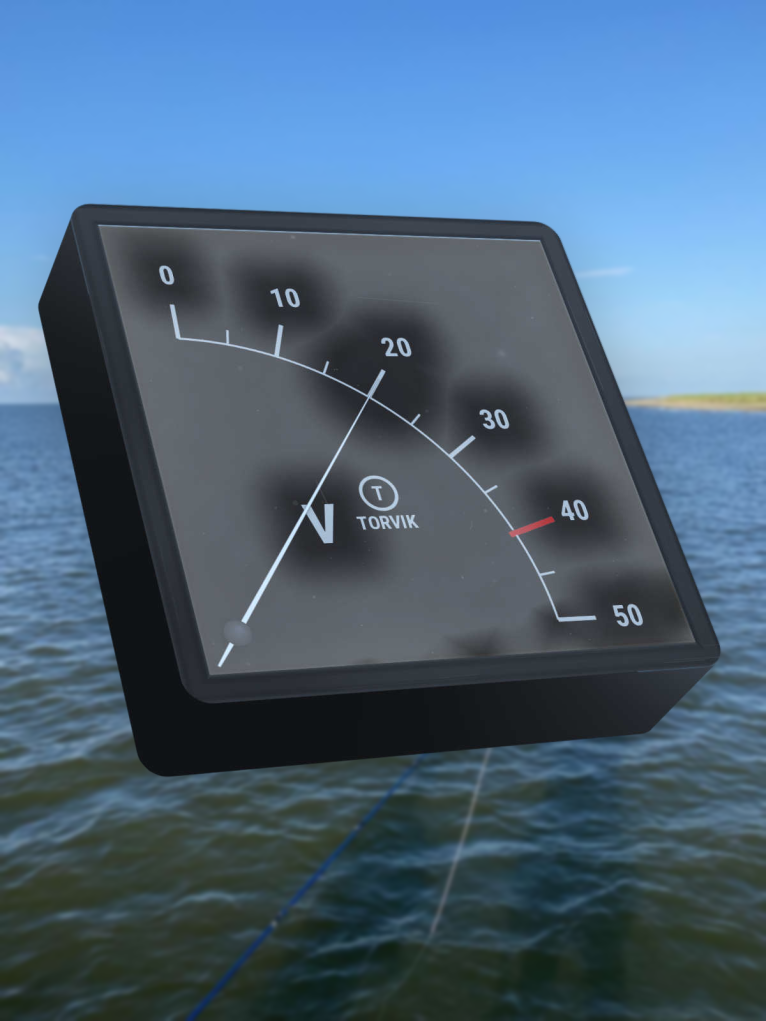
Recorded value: 20 V
